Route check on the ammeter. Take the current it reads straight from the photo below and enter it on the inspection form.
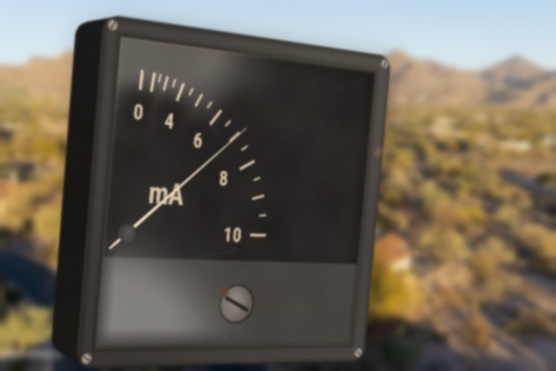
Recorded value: 7 mA
